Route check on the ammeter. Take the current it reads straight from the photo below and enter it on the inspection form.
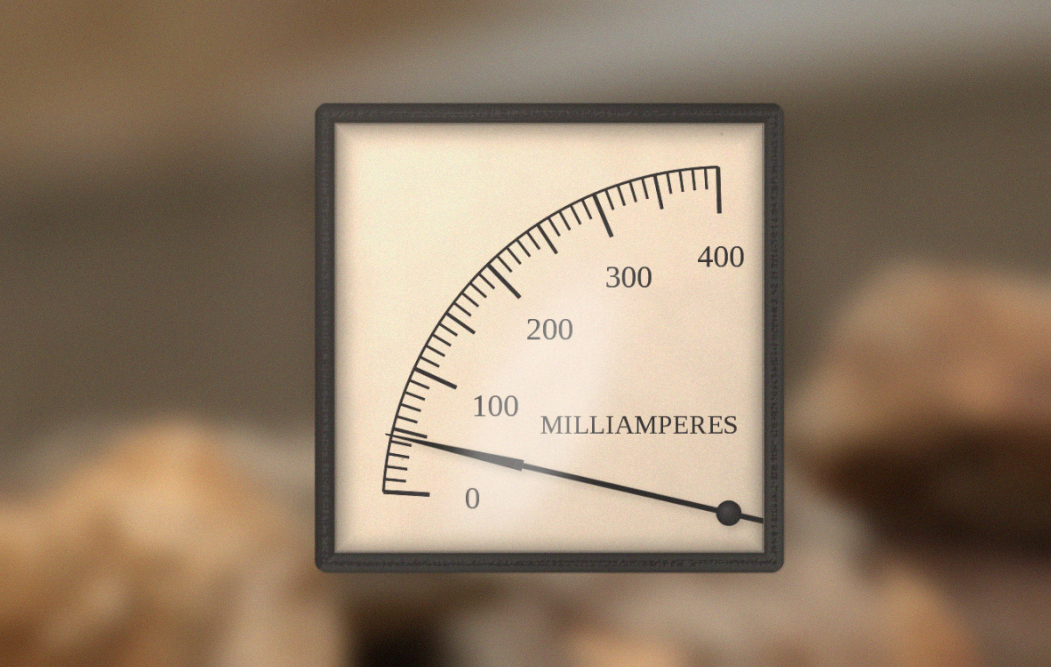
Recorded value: 45 mA
